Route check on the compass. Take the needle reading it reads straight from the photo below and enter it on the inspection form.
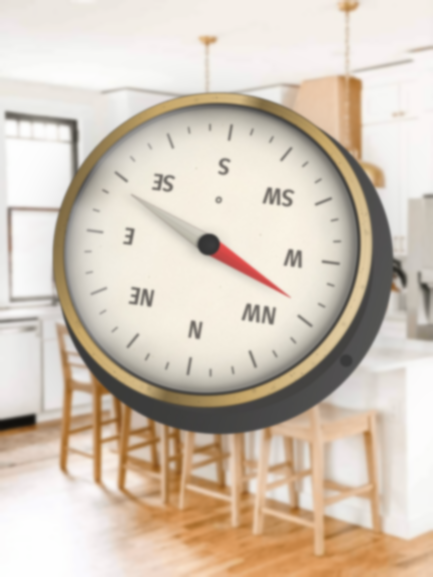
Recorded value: 295 °
